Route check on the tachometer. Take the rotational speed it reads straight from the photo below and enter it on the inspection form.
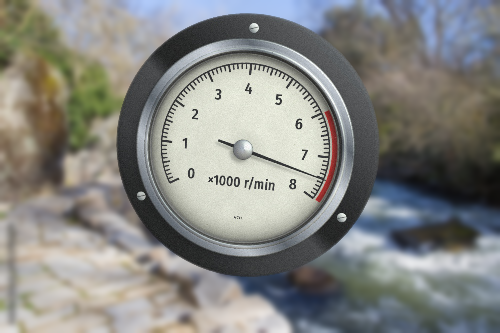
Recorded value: 7500 rpm
